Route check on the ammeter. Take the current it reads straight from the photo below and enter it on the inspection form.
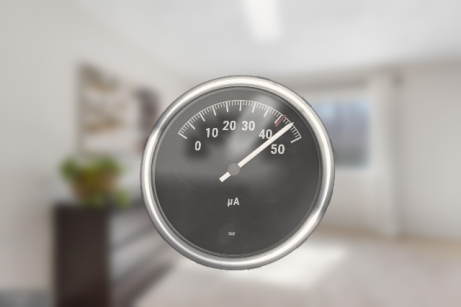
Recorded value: 45 µA
